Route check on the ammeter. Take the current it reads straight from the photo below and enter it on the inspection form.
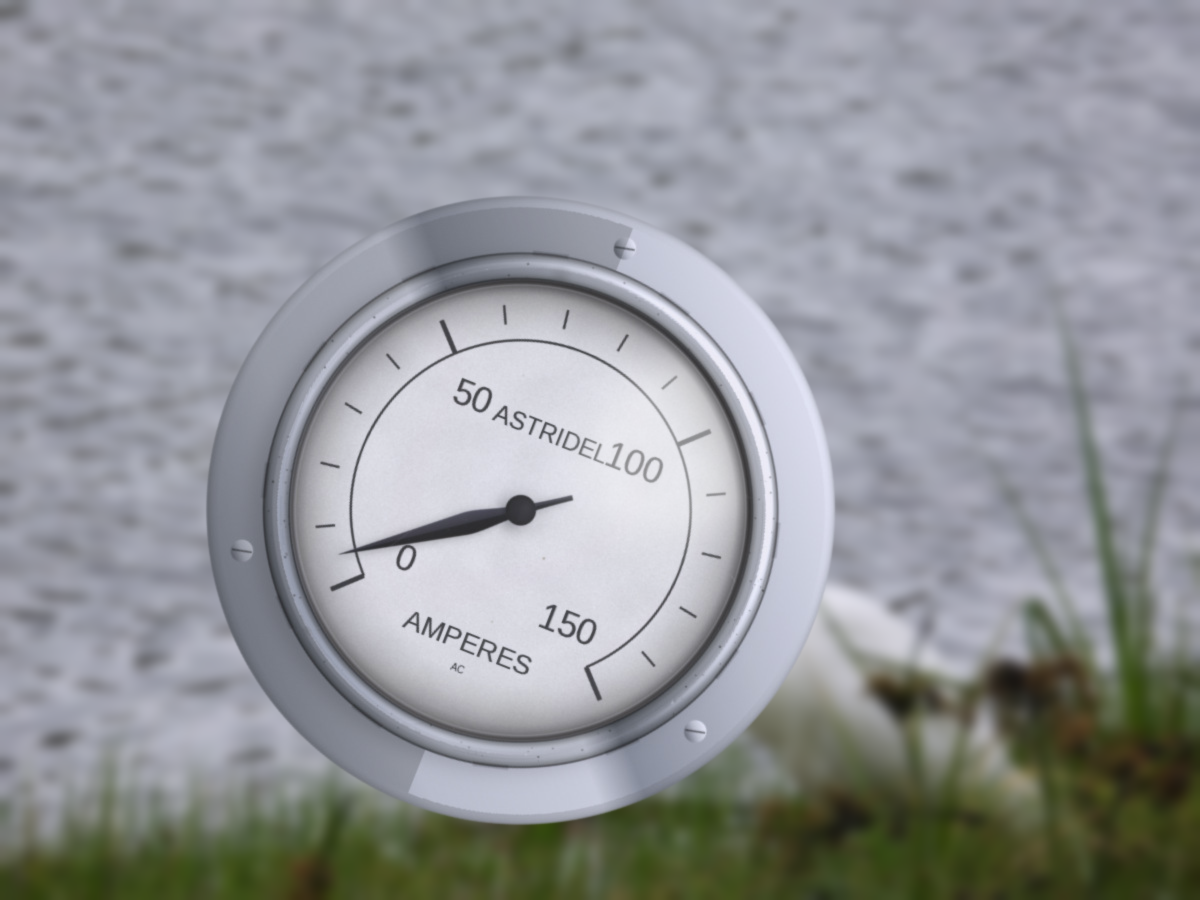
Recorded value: 5 A
